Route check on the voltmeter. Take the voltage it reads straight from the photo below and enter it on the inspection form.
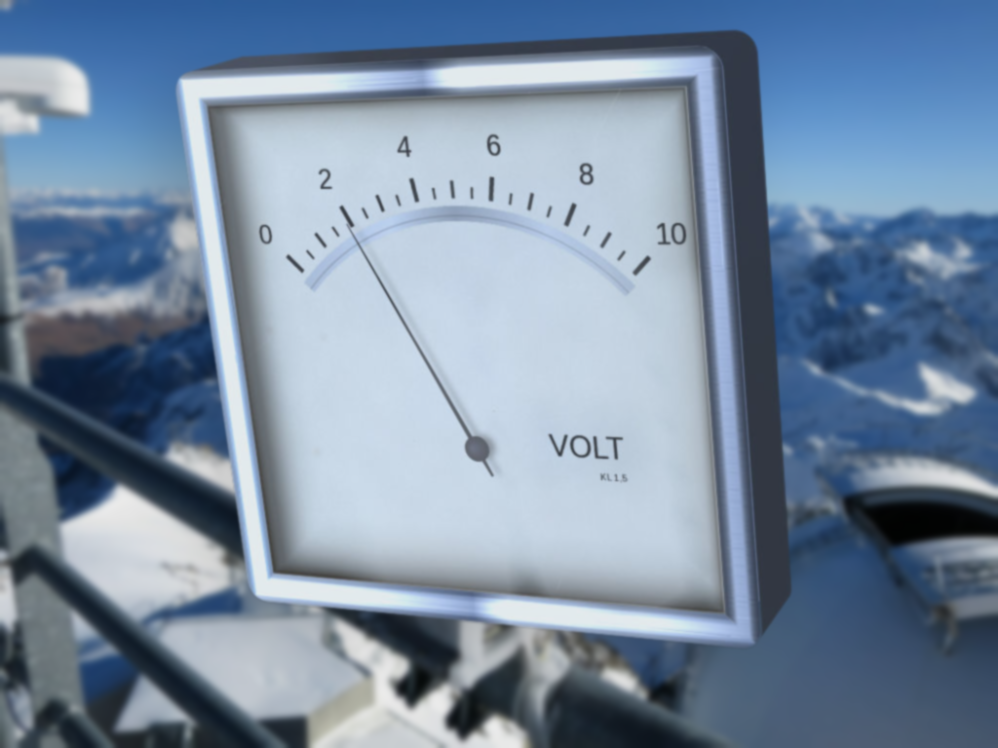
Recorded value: 2 V
